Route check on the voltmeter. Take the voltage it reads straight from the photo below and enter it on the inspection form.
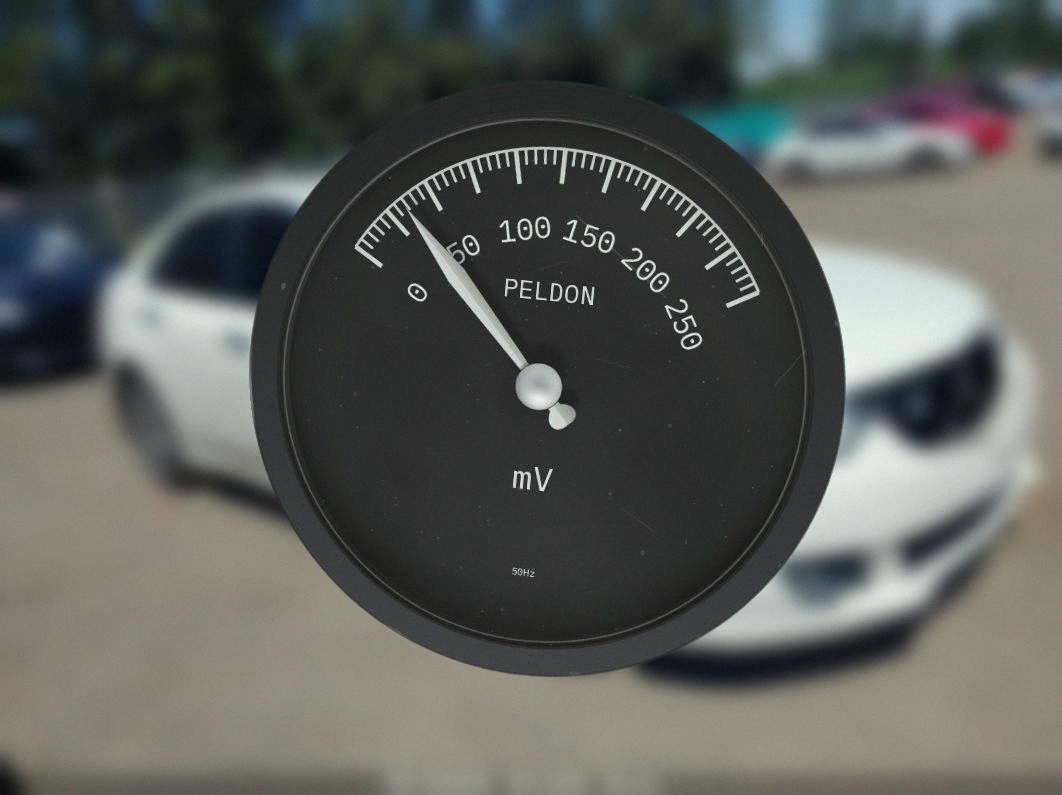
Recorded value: 35 mV
